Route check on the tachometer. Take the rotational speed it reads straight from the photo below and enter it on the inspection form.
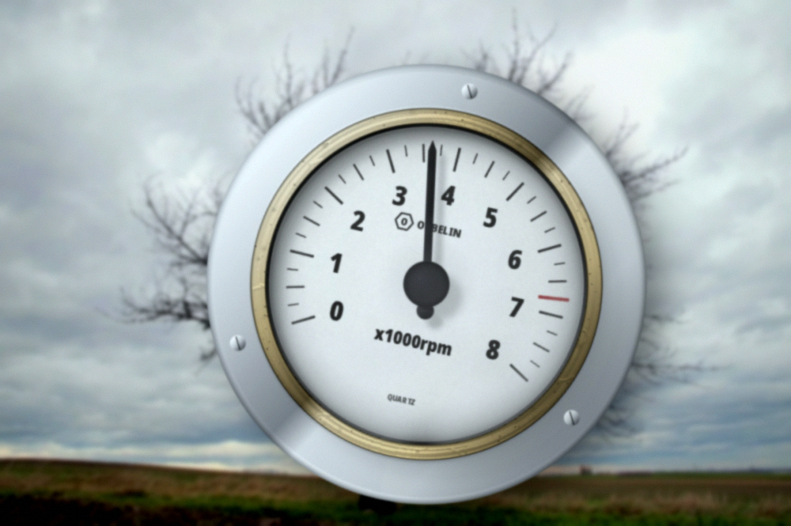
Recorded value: 3625 rpm
